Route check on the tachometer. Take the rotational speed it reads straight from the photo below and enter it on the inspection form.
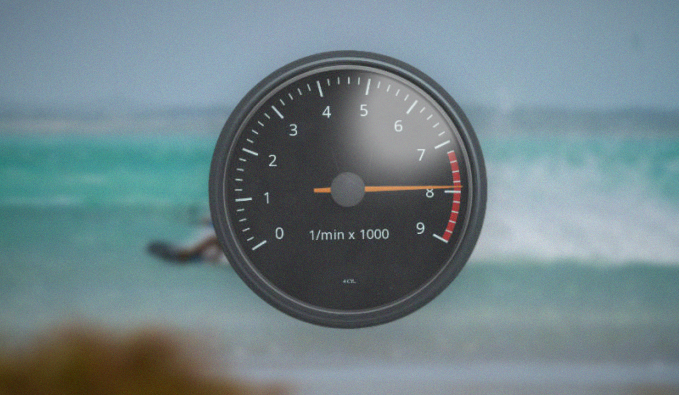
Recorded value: 7900 rpm
